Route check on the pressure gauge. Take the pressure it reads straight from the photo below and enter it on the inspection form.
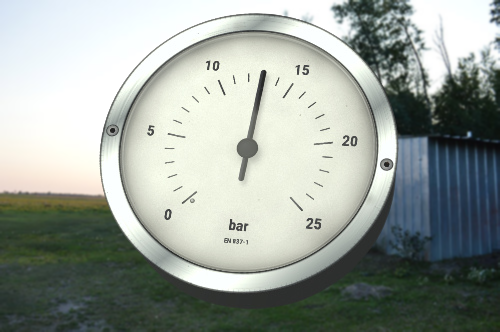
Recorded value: 13 bar
